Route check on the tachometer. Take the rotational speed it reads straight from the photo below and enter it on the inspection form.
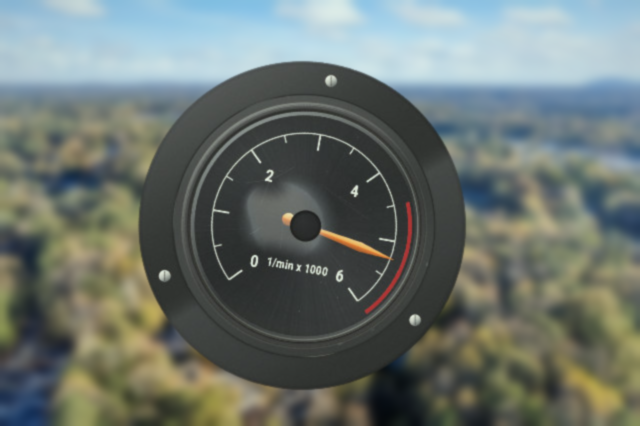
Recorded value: 5250 rpm
